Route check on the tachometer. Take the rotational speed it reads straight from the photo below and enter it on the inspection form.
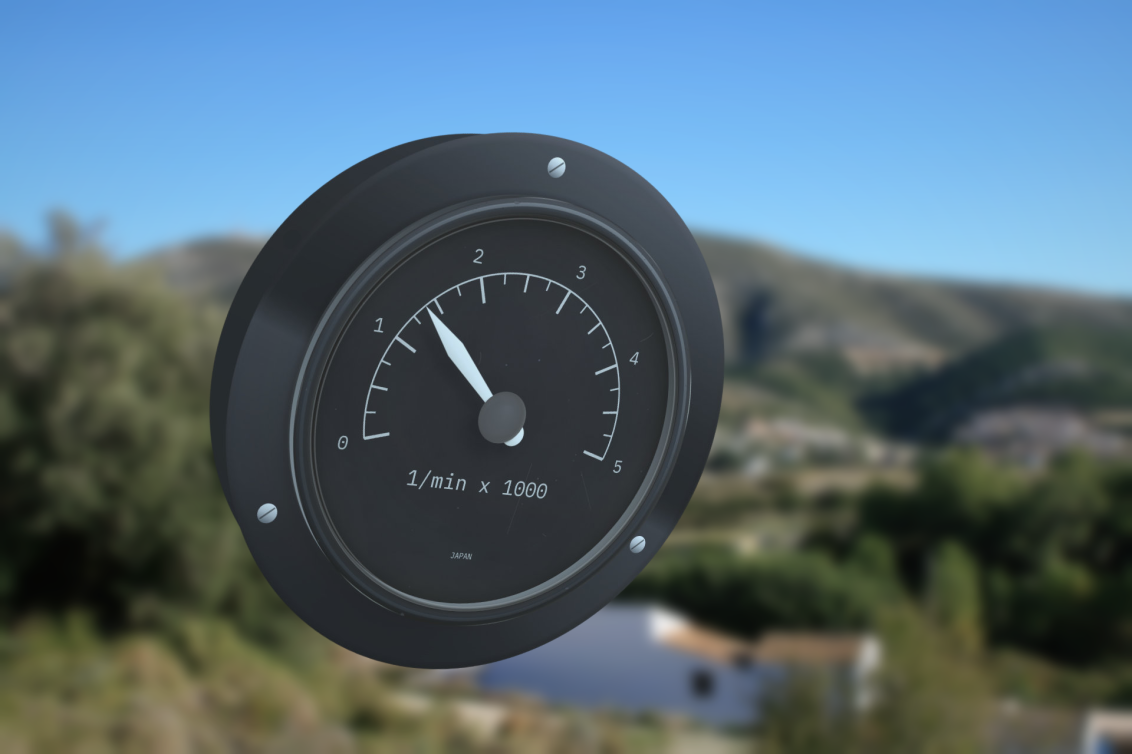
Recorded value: 1375 rpm
